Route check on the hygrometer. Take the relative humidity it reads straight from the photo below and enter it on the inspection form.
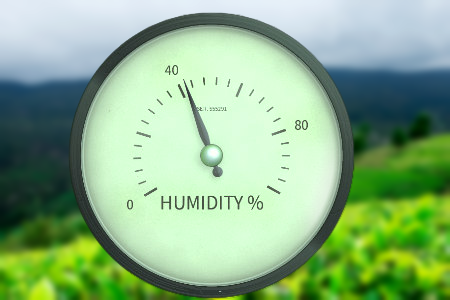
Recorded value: 42 %
